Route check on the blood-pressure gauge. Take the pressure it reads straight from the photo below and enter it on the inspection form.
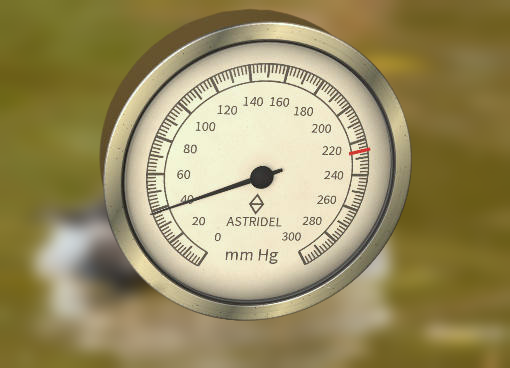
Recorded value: 40 mmHg
